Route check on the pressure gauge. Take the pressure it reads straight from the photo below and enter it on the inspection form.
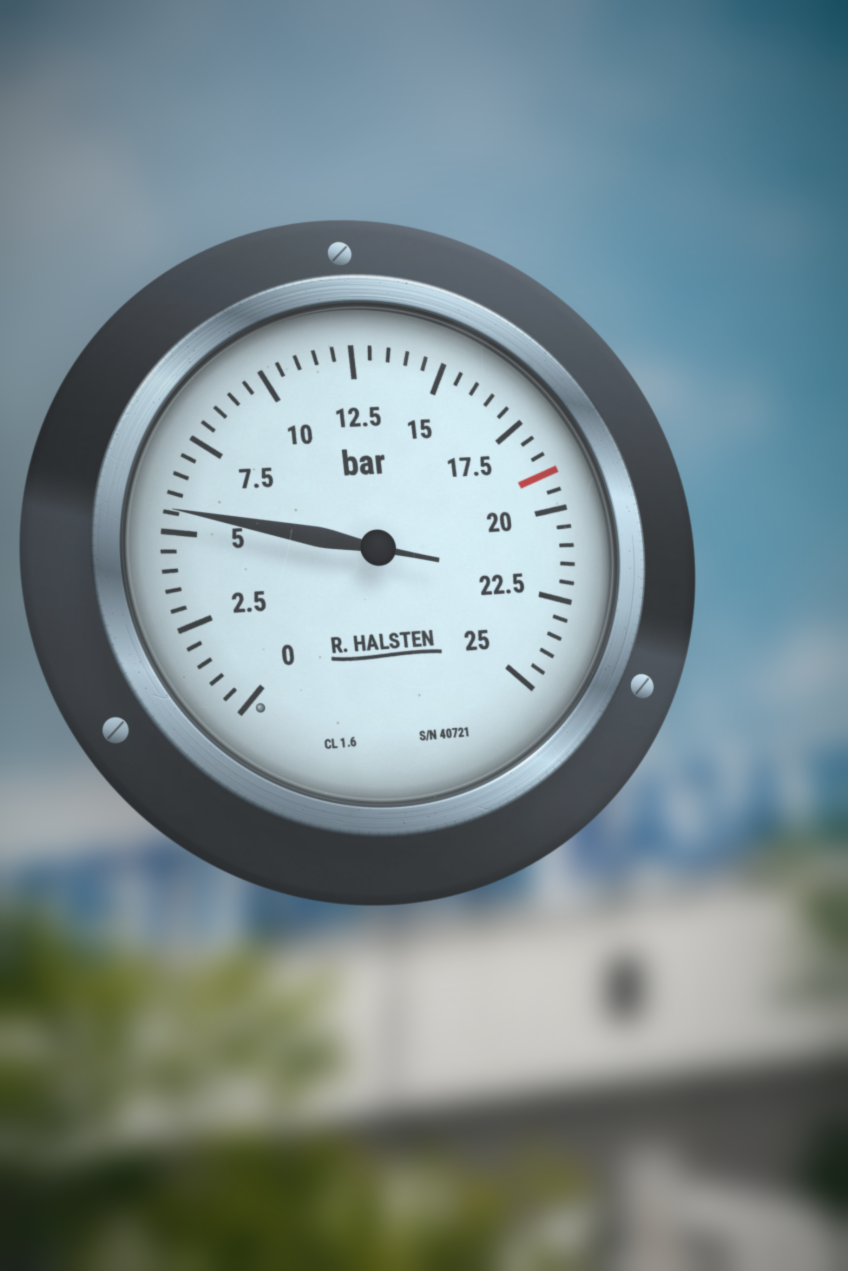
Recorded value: 5.5 bar
